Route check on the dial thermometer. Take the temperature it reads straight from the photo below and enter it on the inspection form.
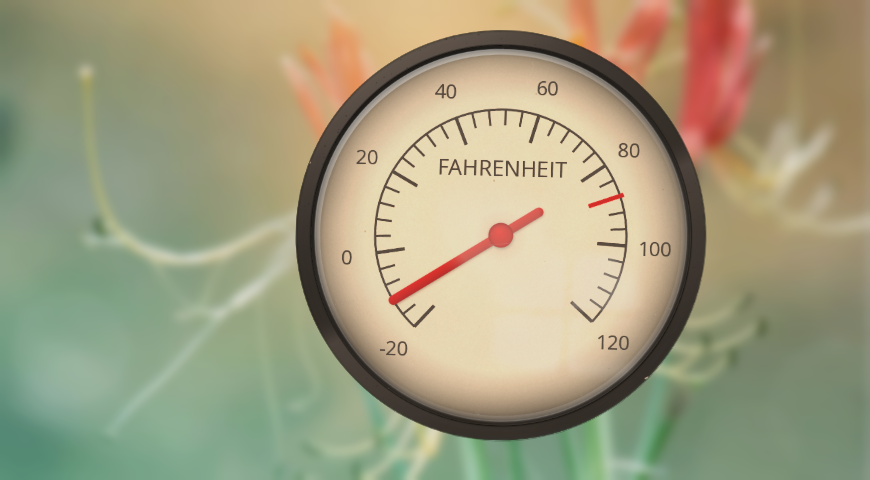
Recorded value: -12 °F
